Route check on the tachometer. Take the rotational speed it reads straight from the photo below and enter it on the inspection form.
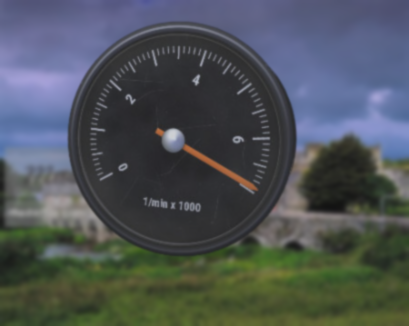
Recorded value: 6900 rpm
